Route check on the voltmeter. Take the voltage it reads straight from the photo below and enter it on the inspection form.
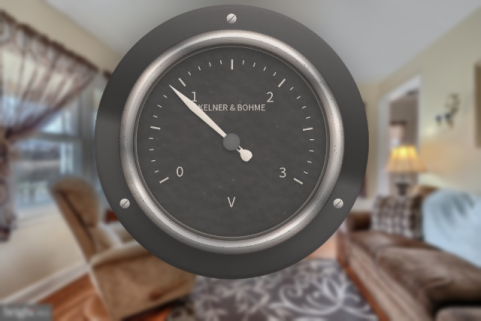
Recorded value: 0.9 V
